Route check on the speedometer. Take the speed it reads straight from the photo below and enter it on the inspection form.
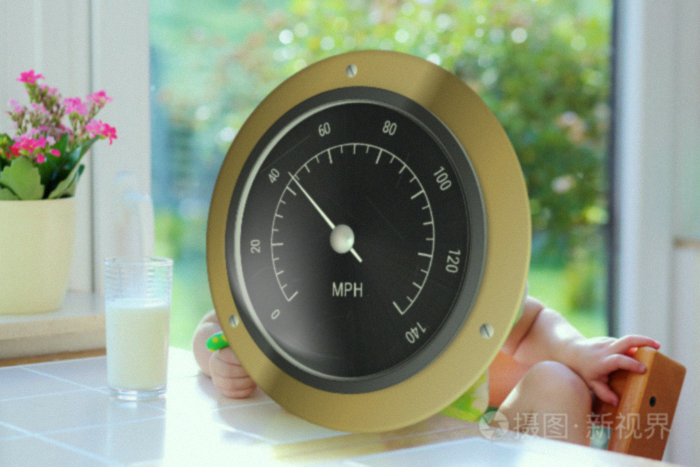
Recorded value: 45 mph
